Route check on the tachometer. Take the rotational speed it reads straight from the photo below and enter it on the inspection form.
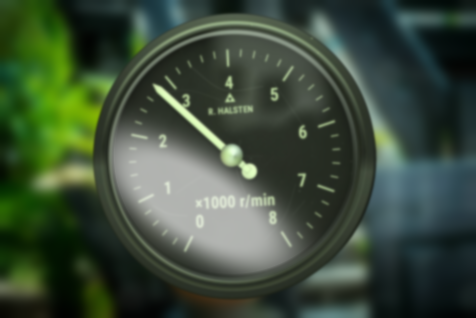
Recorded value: 2800 rpm
